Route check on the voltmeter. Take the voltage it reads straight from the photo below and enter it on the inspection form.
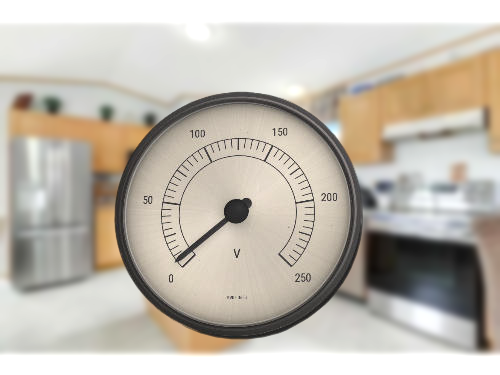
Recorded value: 5 V
